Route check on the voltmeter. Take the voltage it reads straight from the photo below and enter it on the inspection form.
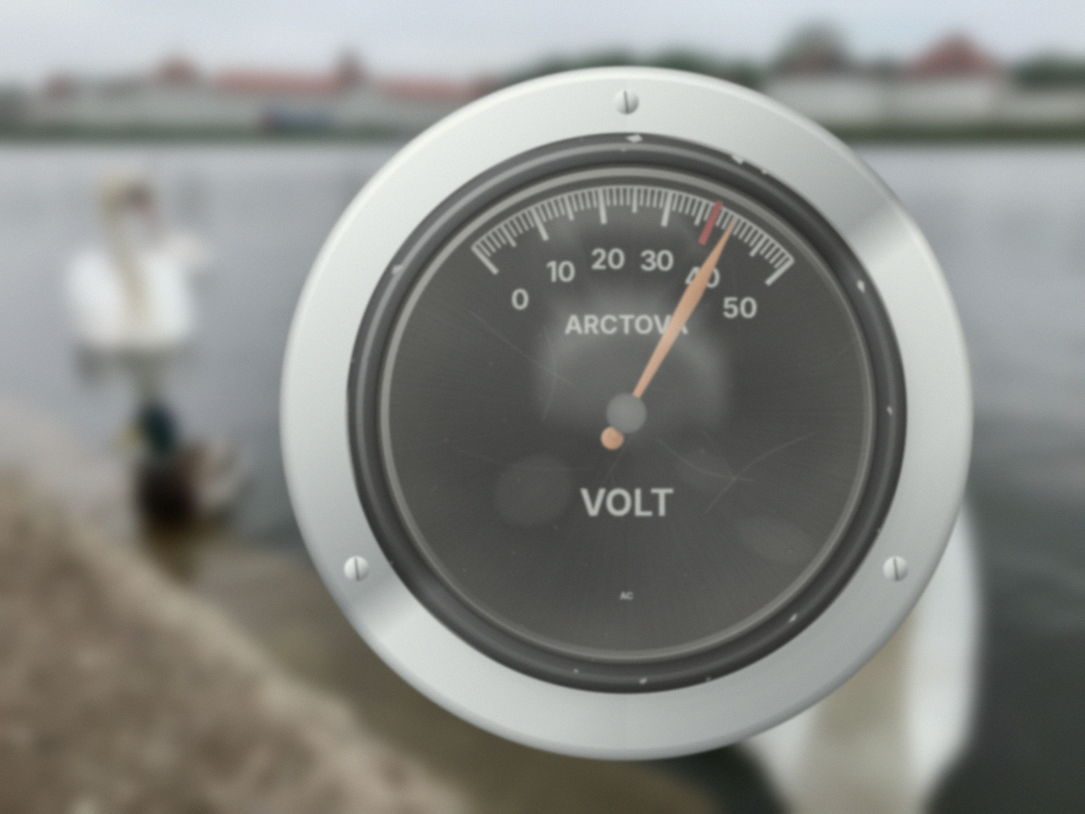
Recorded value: 40 V
